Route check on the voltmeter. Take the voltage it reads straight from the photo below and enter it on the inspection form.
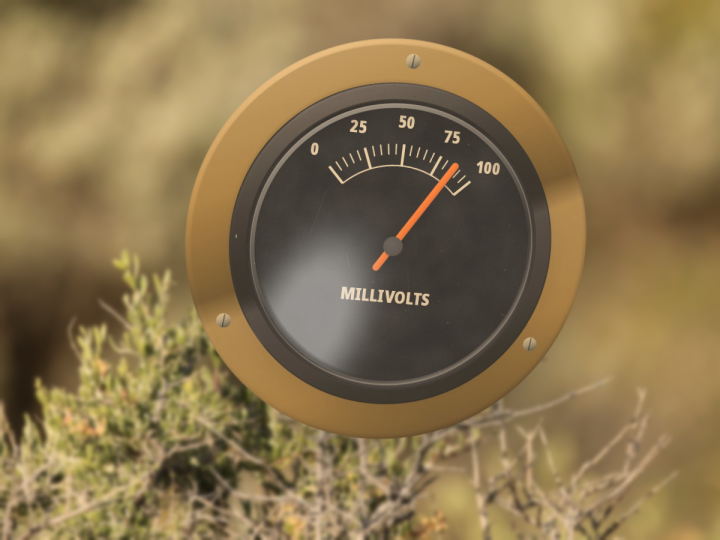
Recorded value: 85 mV
